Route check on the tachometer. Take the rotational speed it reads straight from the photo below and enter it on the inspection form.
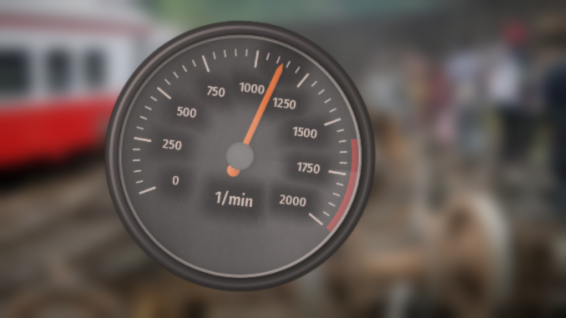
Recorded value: 1125 rpm
